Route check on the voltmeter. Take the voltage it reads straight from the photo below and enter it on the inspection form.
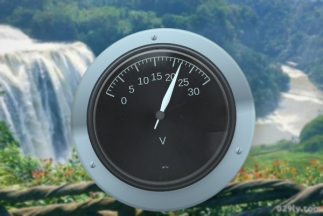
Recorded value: 22 V
